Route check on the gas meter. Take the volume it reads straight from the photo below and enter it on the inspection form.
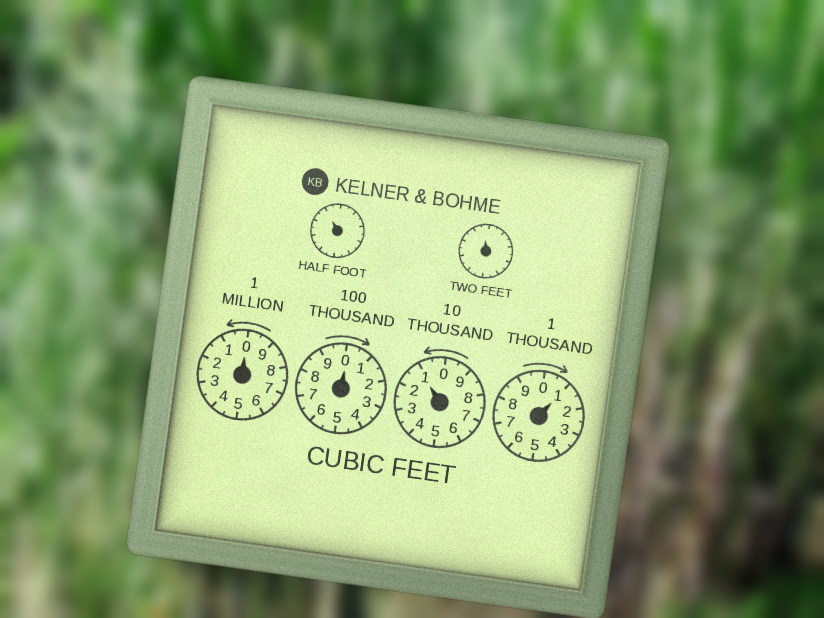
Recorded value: 1100 ft³
